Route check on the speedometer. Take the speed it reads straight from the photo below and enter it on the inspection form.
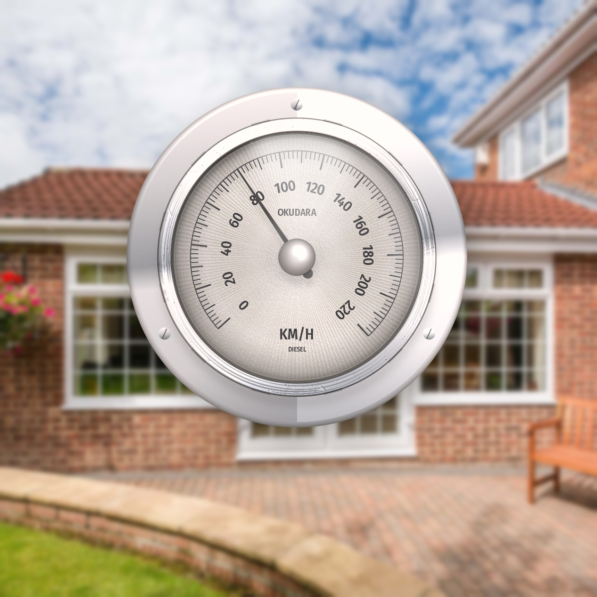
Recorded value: 80 km/h
